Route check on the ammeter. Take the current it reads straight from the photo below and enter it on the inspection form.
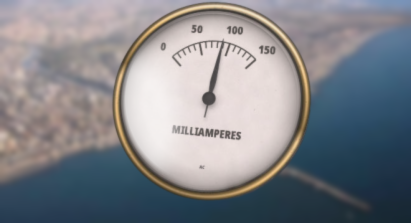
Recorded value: 90 mA
